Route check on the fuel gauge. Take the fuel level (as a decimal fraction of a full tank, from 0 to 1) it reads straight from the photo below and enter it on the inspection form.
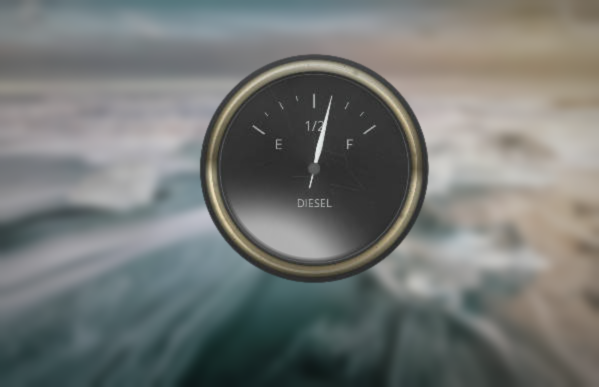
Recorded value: 0.625
